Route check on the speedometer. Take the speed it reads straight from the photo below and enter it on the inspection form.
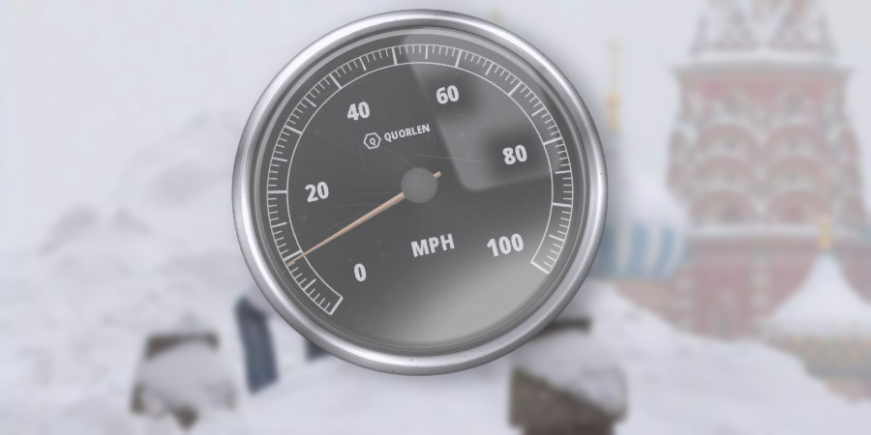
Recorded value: 9 mph
